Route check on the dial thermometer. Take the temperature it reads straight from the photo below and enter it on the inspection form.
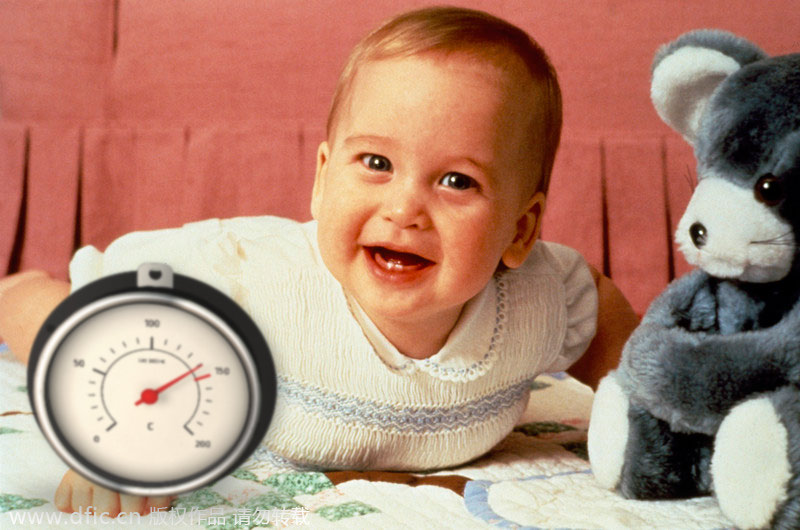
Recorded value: 140 °C
